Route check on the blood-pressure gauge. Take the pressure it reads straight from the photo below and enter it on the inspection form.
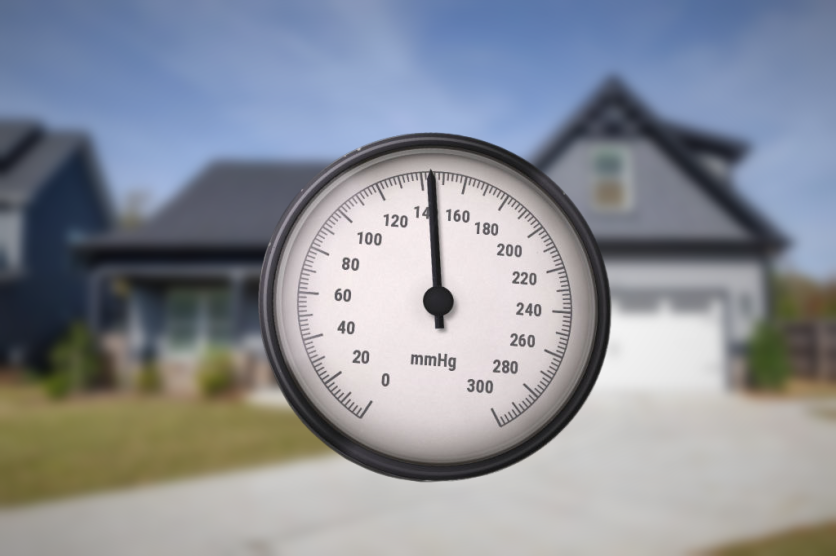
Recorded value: 144 mmHg
